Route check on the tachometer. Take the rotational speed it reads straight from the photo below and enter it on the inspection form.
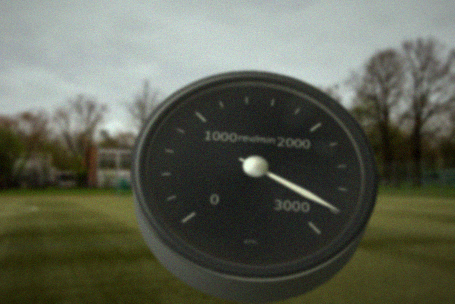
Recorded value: 2800 rpm
